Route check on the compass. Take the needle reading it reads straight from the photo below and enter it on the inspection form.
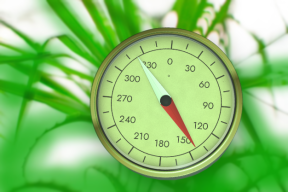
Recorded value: 142.5 °
